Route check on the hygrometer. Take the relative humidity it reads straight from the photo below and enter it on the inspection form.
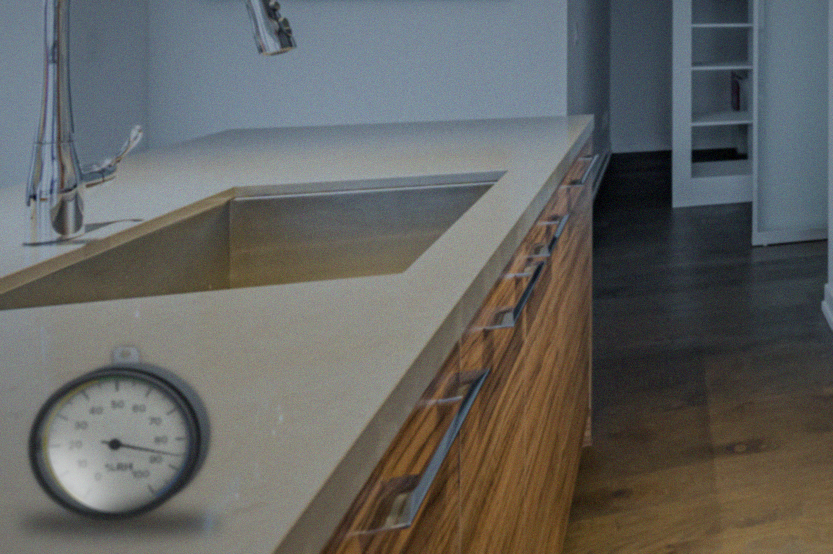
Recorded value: 85 %
